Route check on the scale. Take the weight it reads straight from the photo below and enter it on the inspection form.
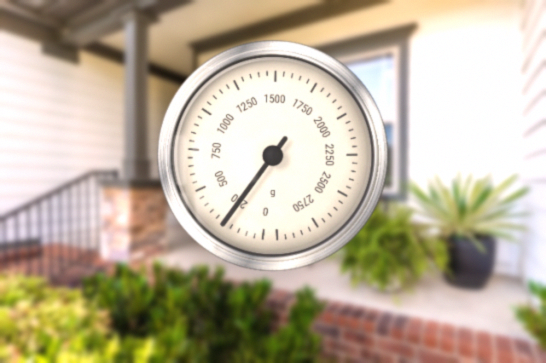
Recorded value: 250 g
